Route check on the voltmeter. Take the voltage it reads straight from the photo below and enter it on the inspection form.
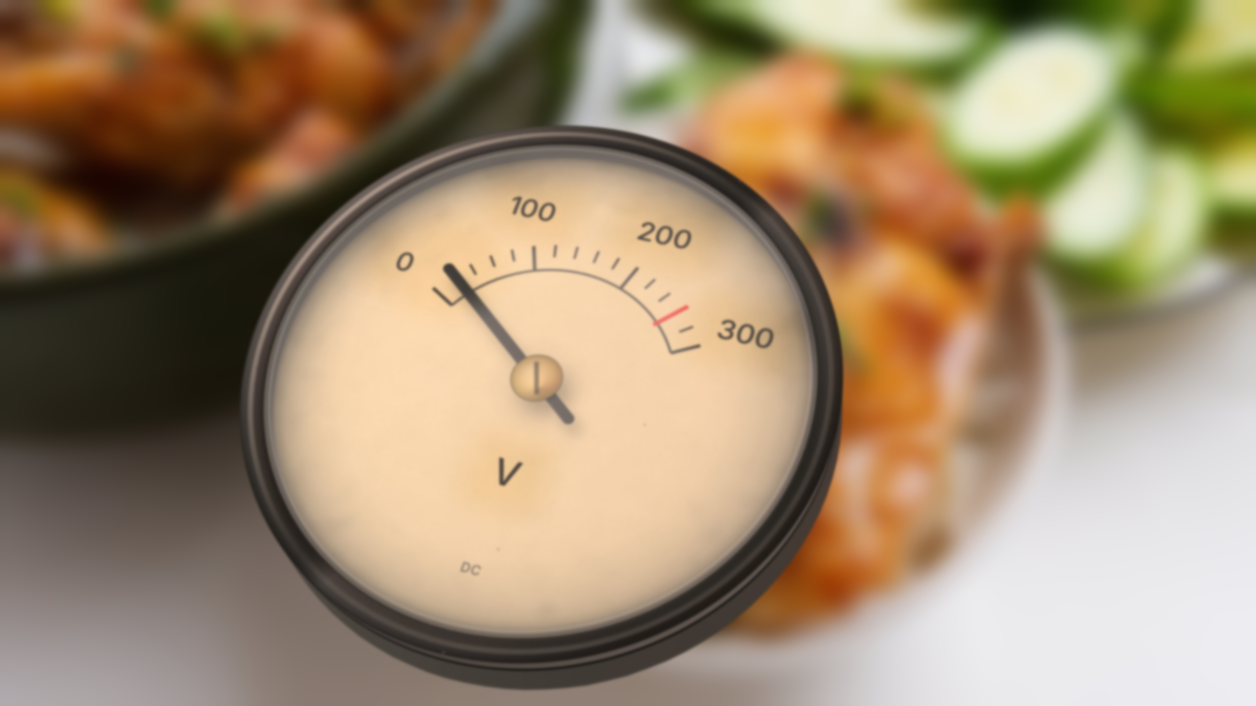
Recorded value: 20 V
